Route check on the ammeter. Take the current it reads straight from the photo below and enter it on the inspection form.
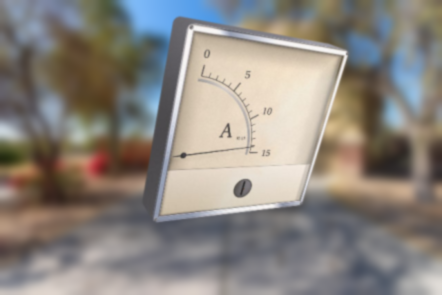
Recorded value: 14 A
